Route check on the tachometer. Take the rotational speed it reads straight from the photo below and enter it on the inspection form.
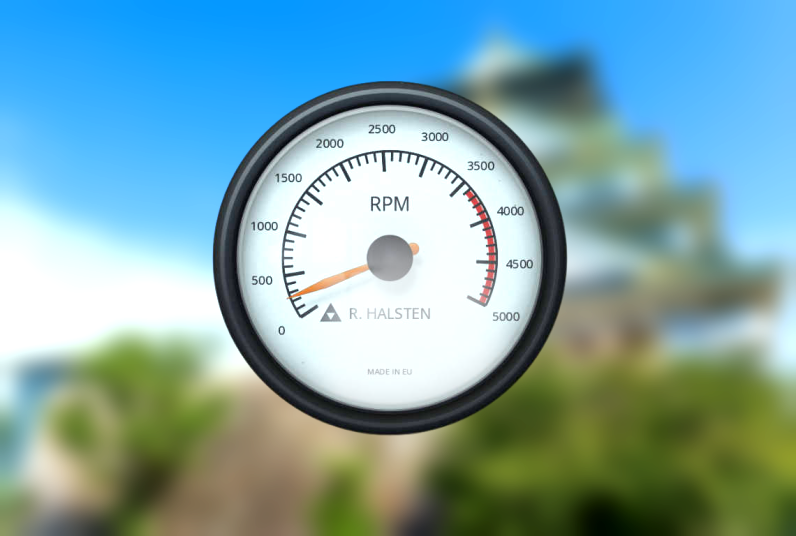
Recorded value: 250 rpm
